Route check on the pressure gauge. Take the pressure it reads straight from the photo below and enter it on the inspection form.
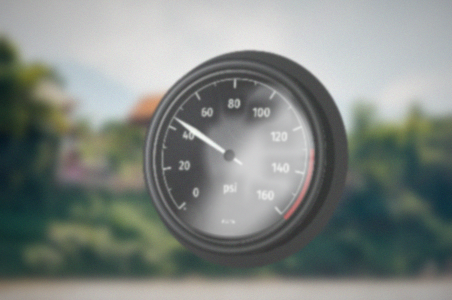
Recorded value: 45 psi
